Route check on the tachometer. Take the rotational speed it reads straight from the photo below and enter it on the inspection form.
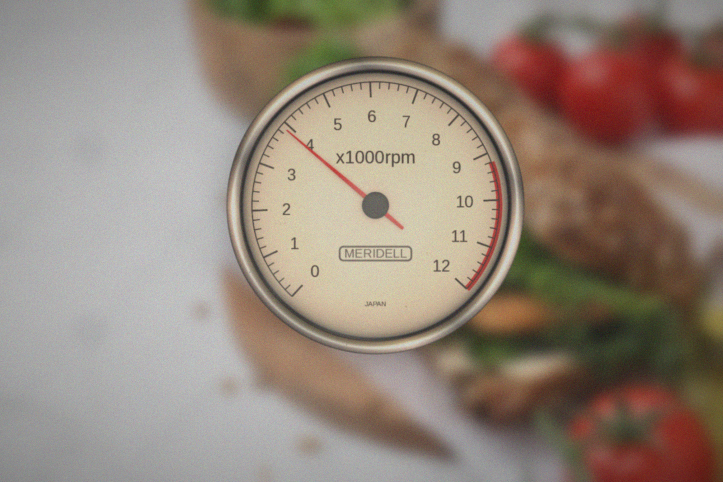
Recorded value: 3900 rpm
